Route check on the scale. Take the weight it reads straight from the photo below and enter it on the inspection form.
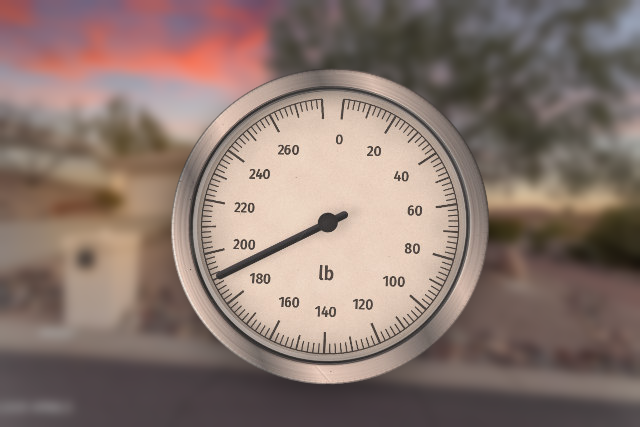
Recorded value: 190 lb
